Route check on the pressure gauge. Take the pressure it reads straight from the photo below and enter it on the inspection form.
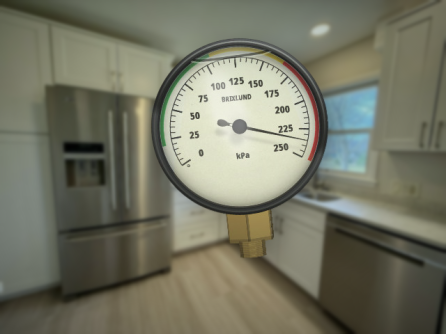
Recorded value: 235 kPa
